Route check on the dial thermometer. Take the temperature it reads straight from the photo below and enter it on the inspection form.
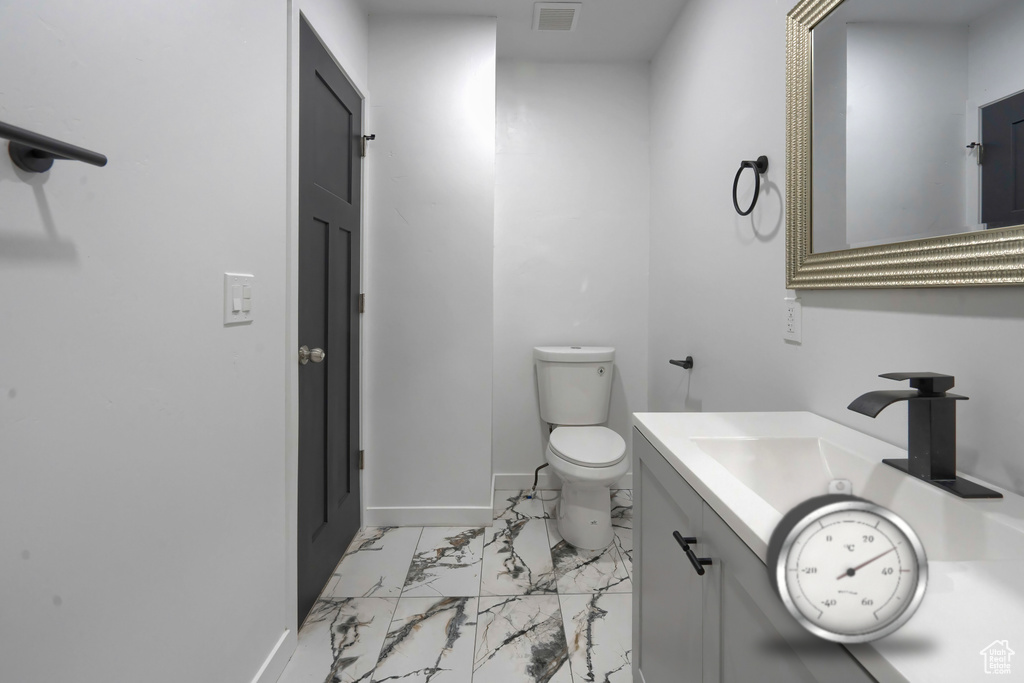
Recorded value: 30 °C
